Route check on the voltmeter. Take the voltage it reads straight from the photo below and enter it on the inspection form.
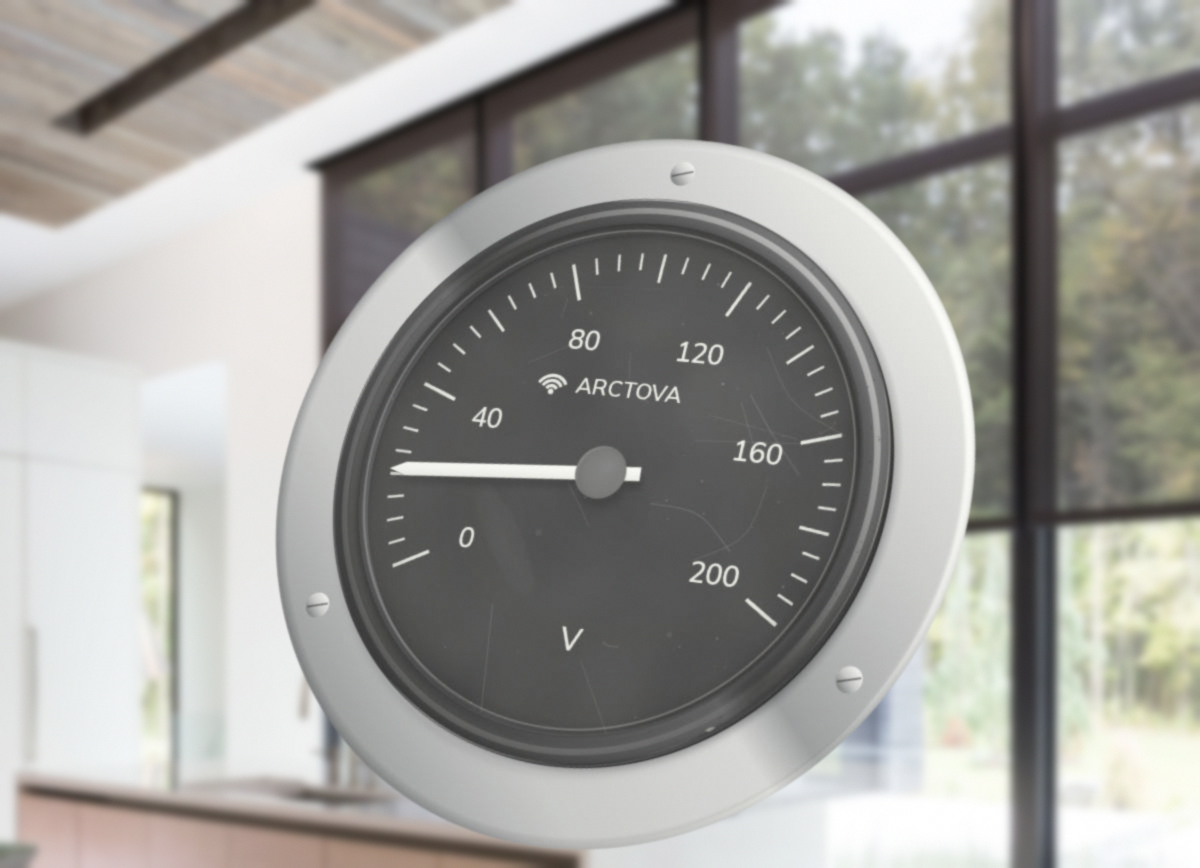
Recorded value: 20 V
